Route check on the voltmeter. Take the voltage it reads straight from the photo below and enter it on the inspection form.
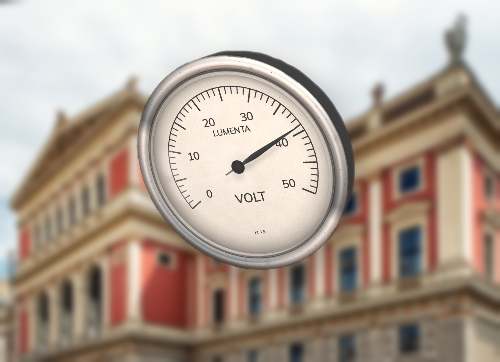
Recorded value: 39 V
